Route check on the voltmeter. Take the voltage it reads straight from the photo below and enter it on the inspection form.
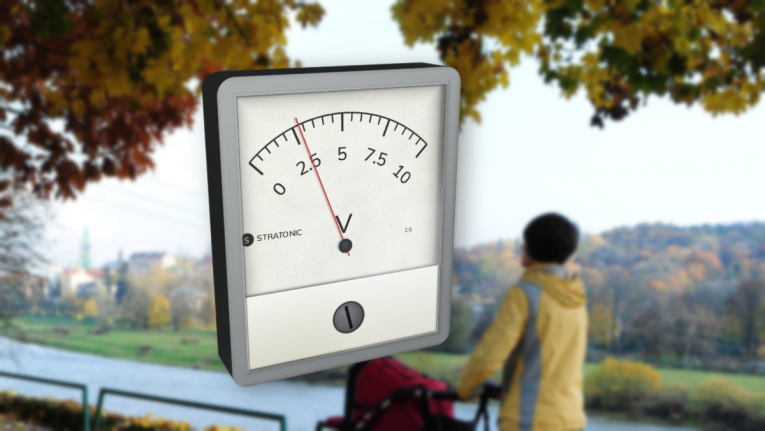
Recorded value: 2.75 V
